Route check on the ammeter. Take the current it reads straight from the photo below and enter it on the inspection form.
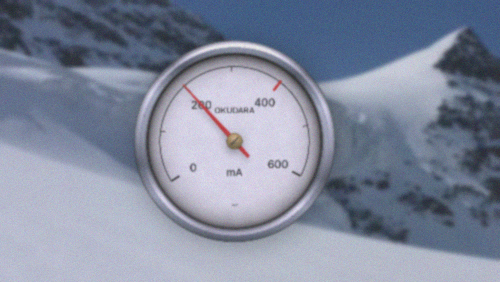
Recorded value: 200 mA
